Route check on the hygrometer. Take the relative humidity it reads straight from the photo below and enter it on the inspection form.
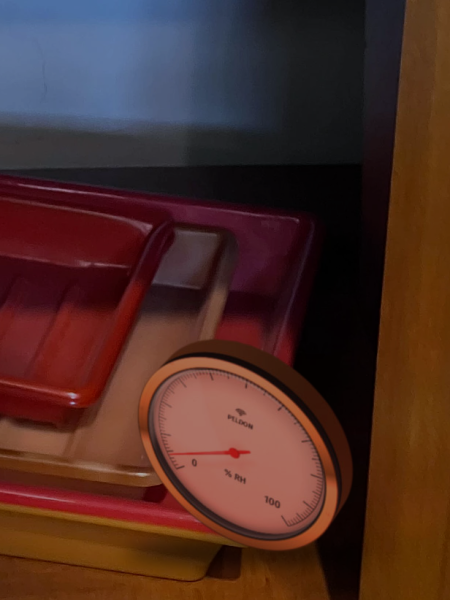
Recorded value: 5 %
